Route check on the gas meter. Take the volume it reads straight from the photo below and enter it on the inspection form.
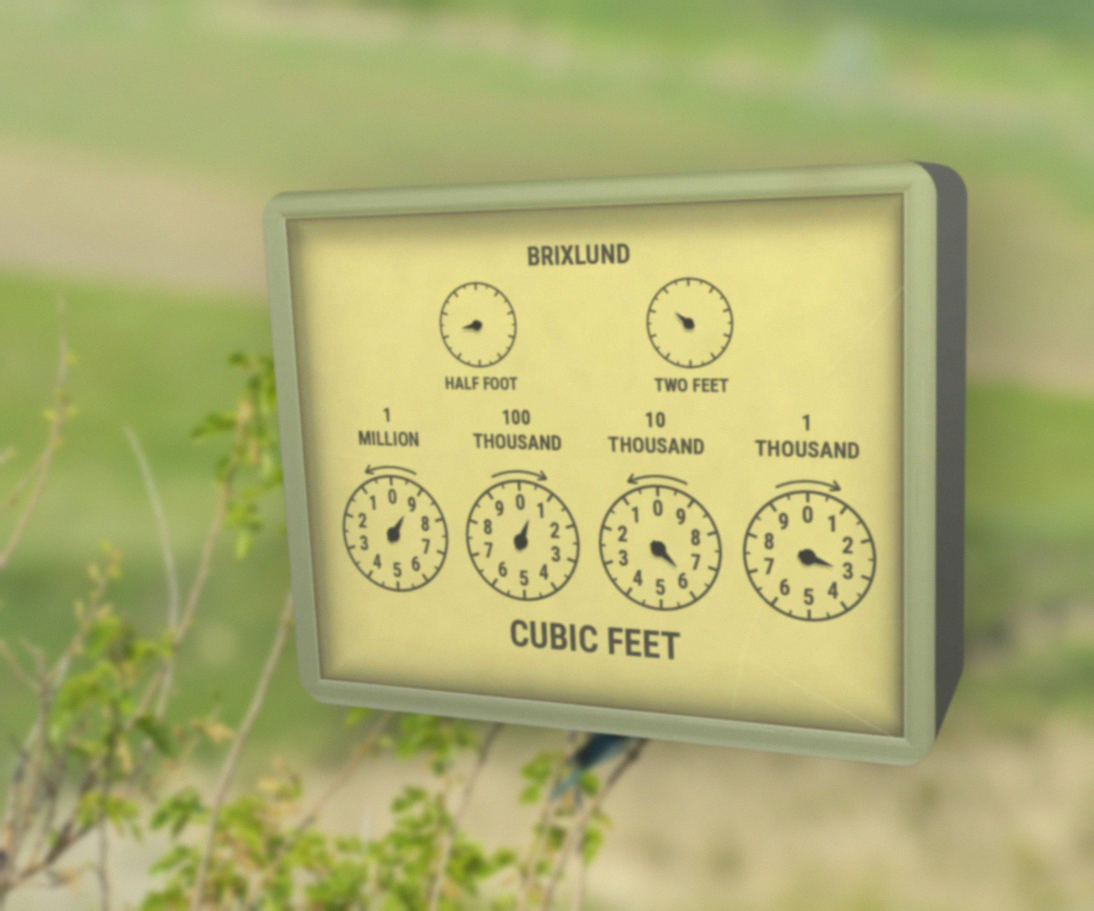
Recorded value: 906300 ft³
